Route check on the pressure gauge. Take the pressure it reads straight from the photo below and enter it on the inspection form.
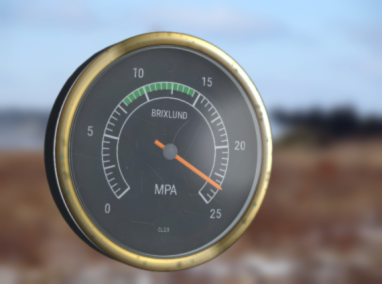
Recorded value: 23.5 MPa
